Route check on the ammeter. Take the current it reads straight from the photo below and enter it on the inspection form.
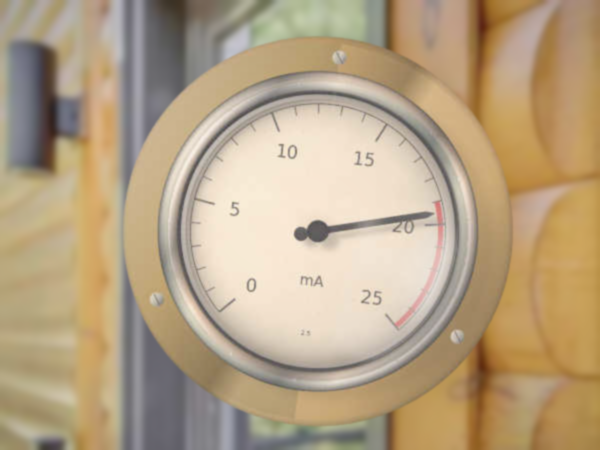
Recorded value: 19.5 mA
